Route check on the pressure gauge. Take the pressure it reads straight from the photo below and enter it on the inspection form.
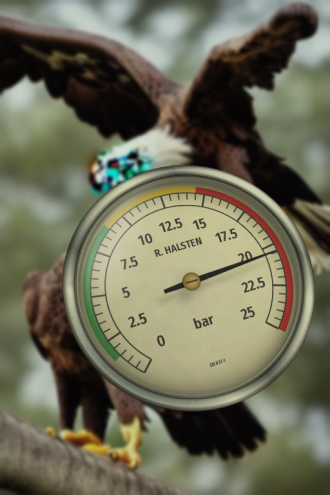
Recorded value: 20.5 bar
